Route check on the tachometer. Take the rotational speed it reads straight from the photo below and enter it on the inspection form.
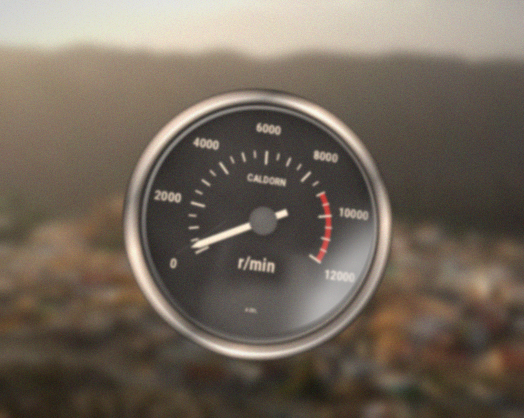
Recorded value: 250 rpm
